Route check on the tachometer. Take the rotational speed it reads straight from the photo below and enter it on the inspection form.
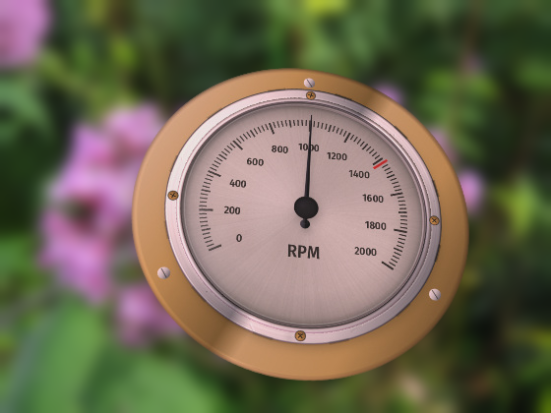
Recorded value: 1000 rpm
